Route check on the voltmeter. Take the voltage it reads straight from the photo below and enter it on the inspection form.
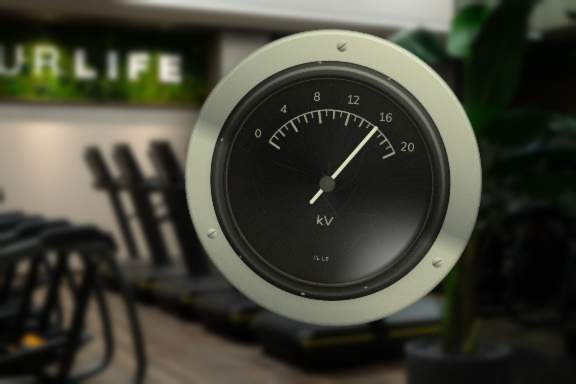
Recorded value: 16 kV
